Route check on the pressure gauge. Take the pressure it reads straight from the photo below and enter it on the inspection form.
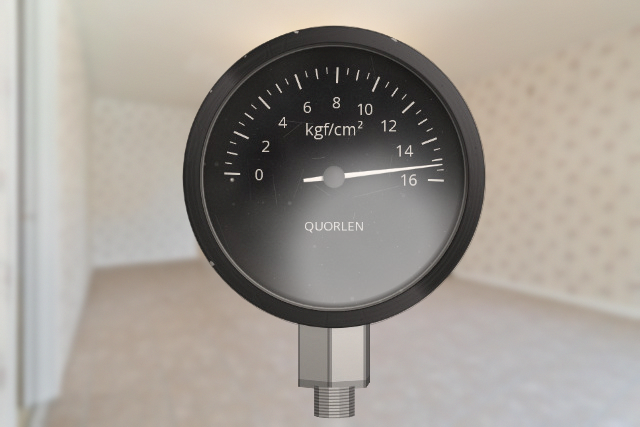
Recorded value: 15.25 kg/cm²
